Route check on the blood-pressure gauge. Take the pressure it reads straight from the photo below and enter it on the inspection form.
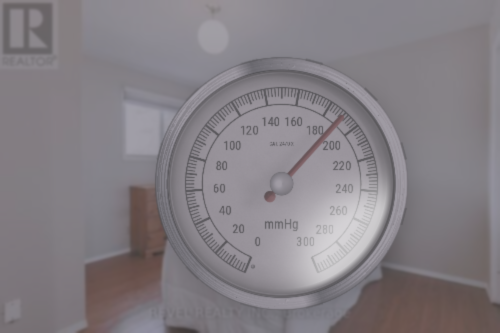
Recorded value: 190 mmHg
